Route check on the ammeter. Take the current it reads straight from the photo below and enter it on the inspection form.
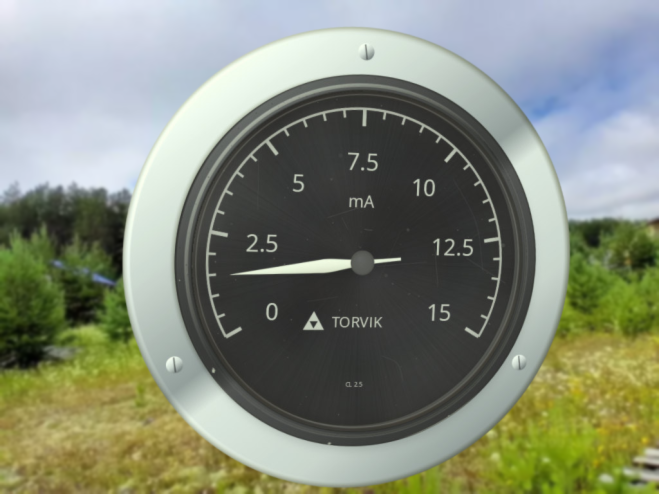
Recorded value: 1.5 mA
